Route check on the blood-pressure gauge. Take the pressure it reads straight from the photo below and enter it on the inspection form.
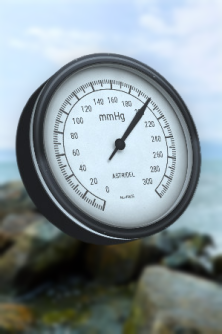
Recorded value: 200 mmHg
